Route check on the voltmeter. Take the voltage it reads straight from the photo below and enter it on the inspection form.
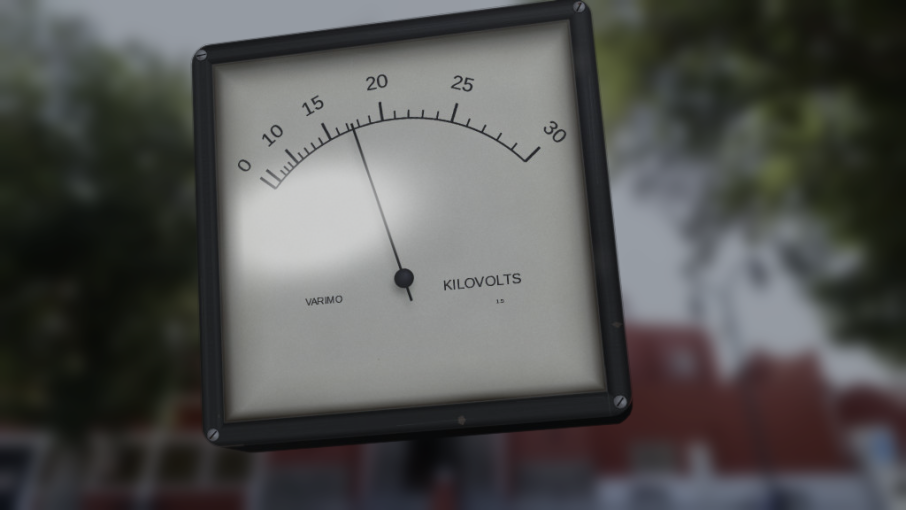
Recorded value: 17.5 kV
